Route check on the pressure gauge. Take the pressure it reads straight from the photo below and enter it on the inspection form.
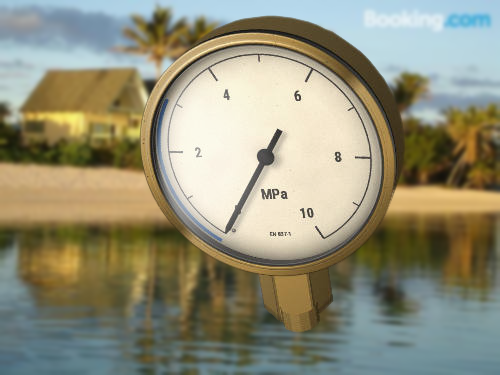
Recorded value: 0 MPa
